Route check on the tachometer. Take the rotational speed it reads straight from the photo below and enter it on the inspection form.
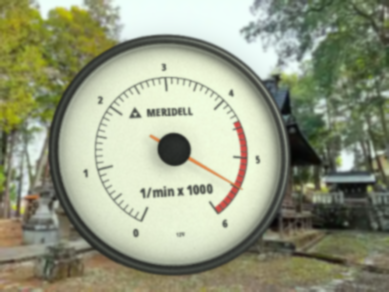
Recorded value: 5500 rpm
